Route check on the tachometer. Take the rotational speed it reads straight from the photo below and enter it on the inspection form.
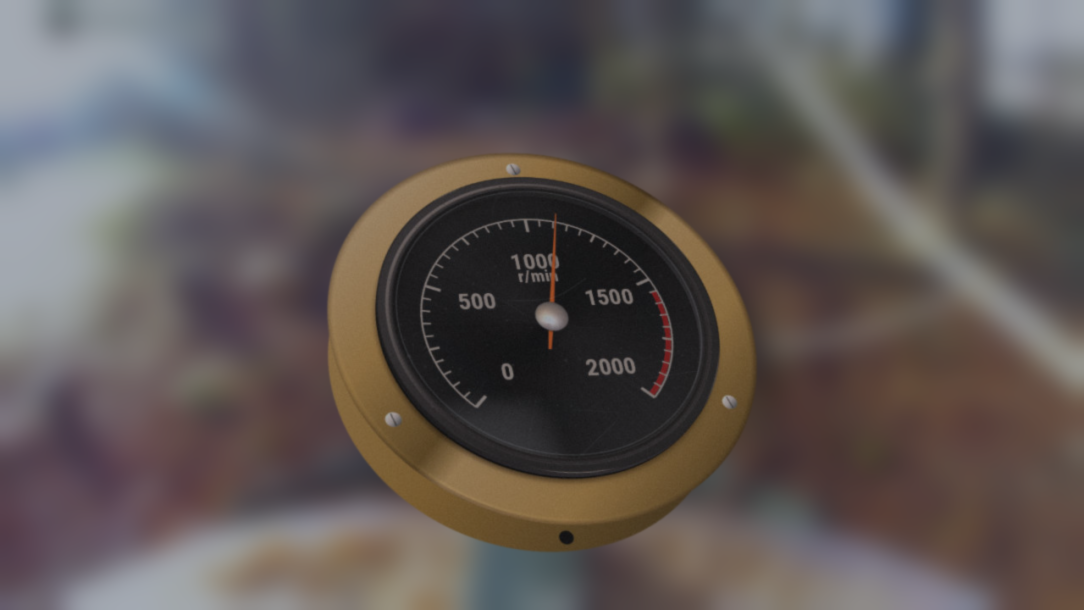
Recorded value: 1100 rpm
